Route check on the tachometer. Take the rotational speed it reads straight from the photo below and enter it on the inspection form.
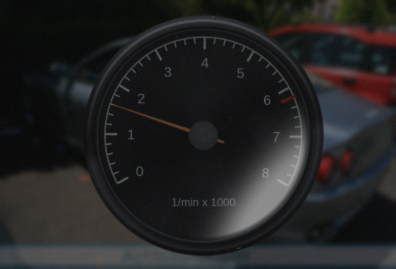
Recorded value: 1600 rpm
